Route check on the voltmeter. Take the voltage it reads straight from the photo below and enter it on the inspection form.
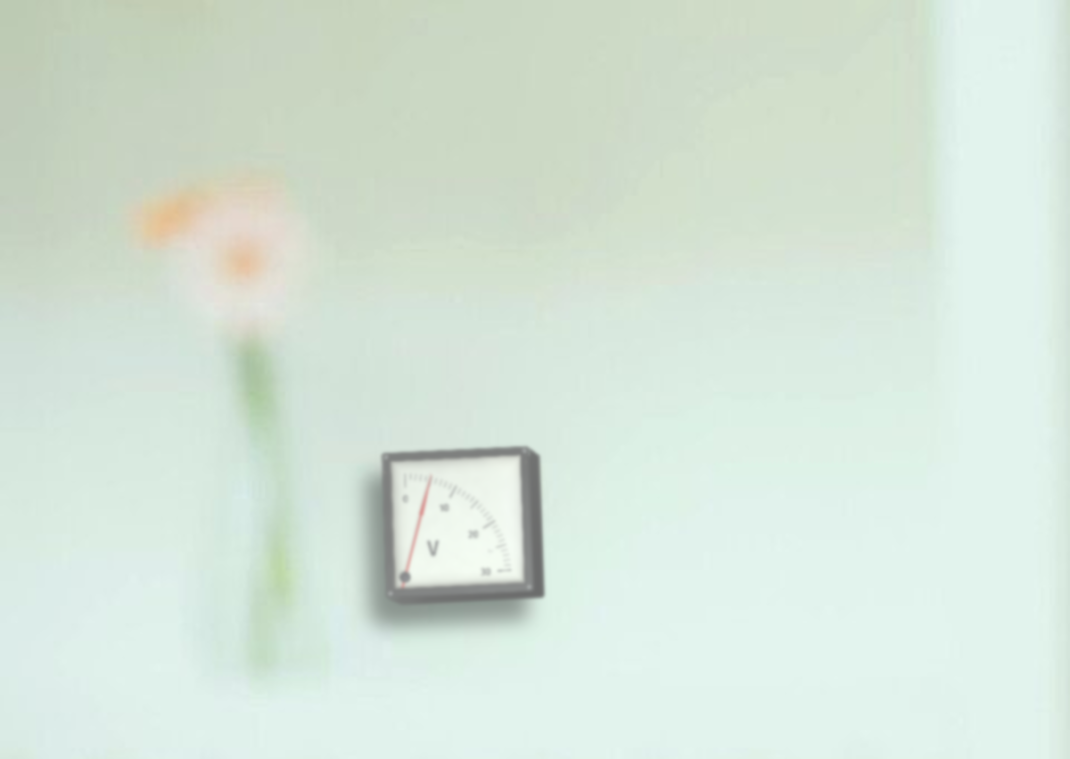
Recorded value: 5 V
